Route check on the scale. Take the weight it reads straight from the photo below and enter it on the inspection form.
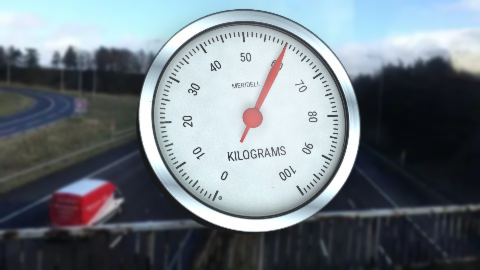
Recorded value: 60 kg
